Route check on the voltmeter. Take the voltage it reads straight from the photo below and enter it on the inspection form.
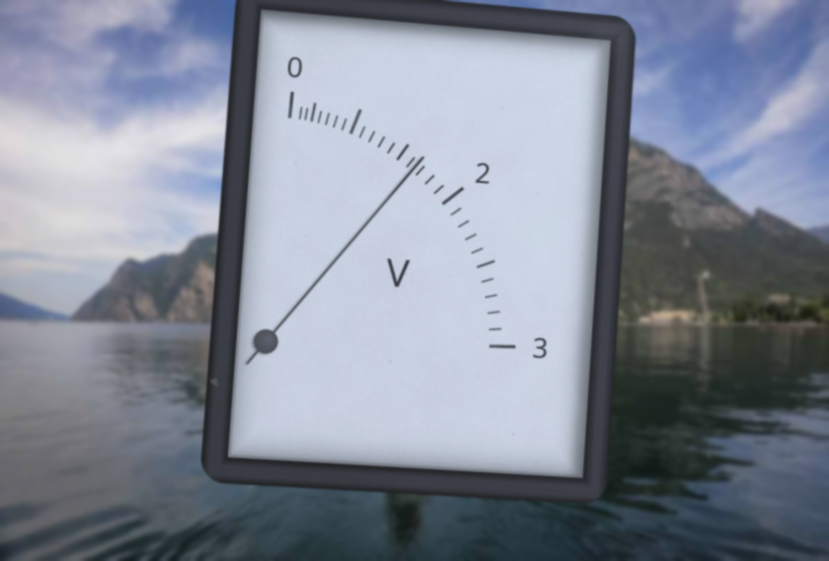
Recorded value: 1.65 V
